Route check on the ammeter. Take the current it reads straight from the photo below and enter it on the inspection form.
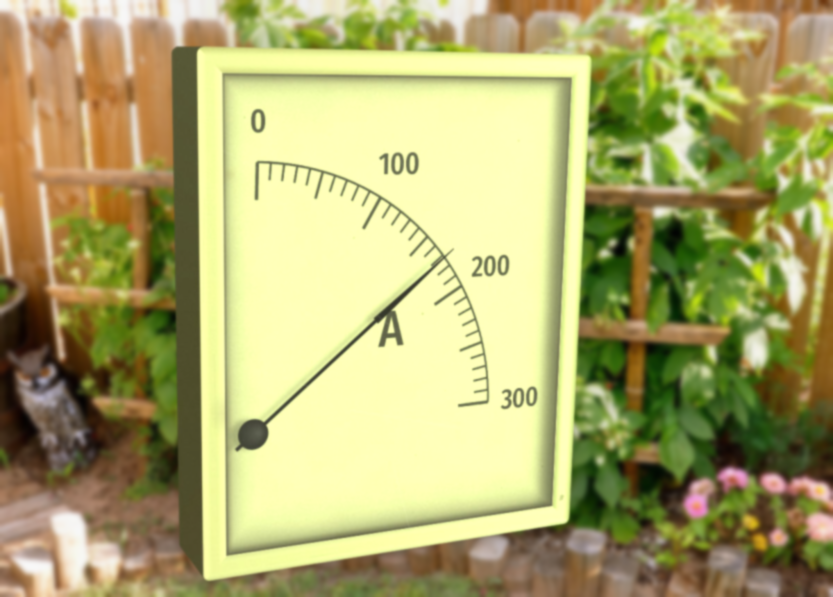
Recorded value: 170 A
